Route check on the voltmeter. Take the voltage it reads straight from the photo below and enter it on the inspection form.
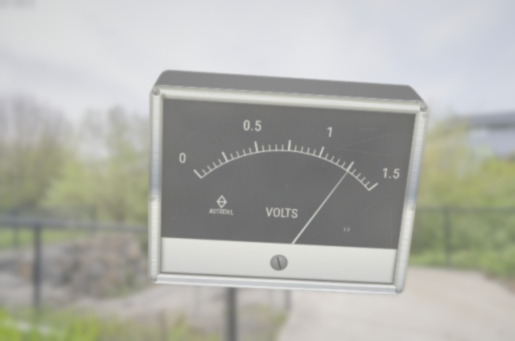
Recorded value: 1.25 V
